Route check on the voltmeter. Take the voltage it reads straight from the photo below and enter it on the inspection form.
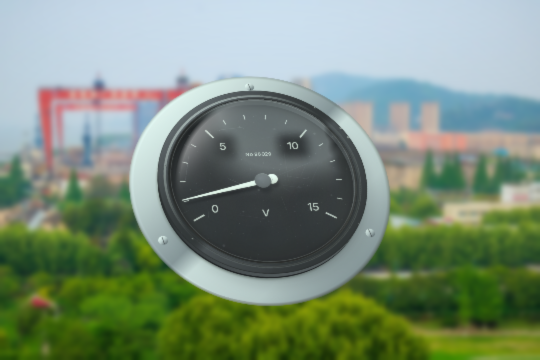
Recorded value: 1 V
